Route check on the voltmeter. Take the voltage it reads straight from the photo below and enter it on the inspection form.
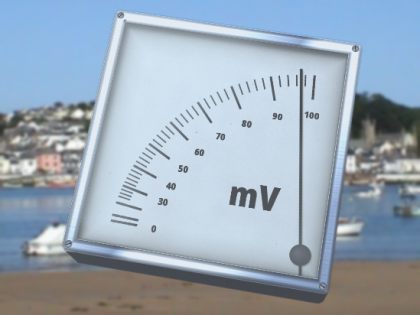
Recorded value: 97 mV
